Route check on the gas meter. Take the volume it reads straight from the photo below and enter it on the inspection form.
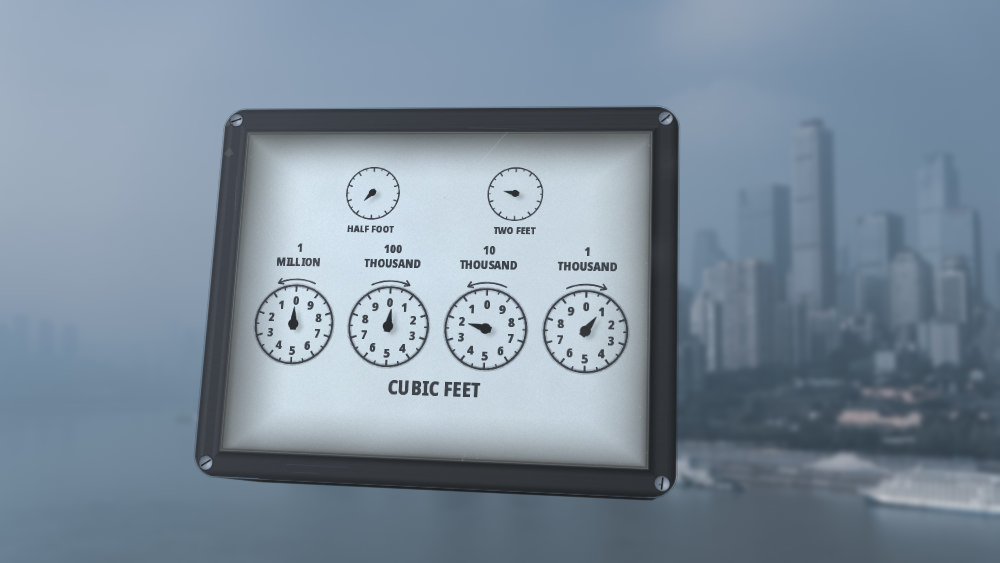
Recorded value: 2100 ft³
